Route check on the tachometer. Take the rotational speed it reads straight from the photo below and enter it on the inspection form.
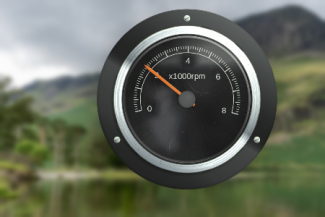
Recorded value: 2000 rpm
